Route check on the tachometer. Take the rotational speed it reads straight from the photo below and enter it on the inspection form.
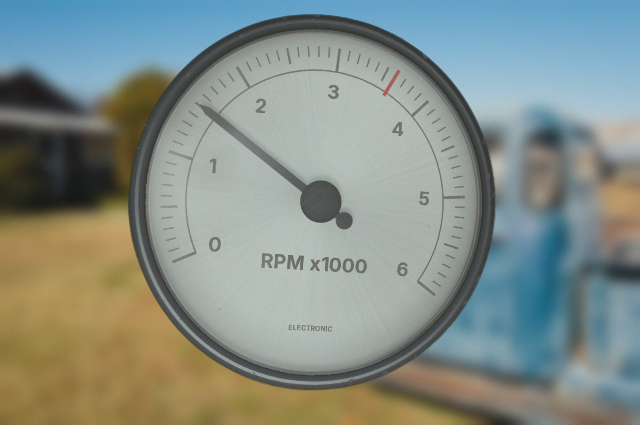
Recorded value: 1500 rpm
